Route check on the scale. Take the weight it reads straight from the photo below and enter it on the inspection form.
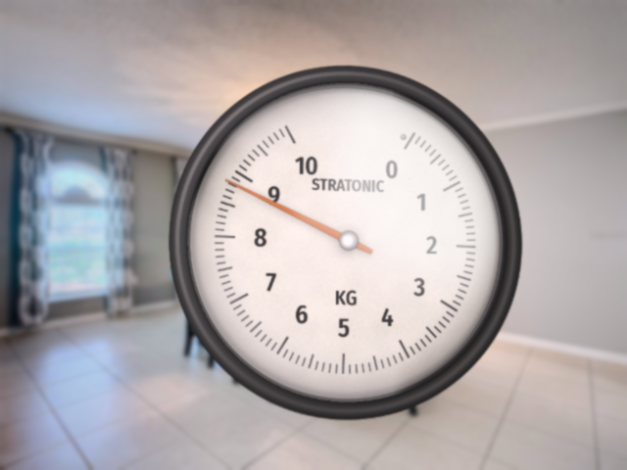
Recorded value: 8.8 kg
